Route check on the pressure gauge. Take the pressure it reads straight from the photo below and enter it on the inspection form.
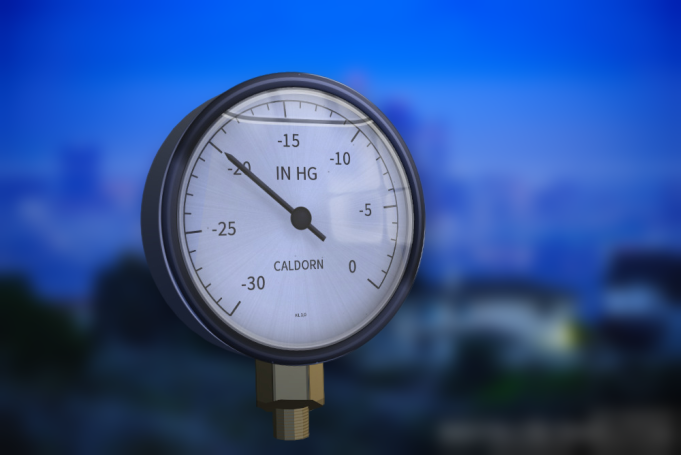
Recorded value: -20 inHg
